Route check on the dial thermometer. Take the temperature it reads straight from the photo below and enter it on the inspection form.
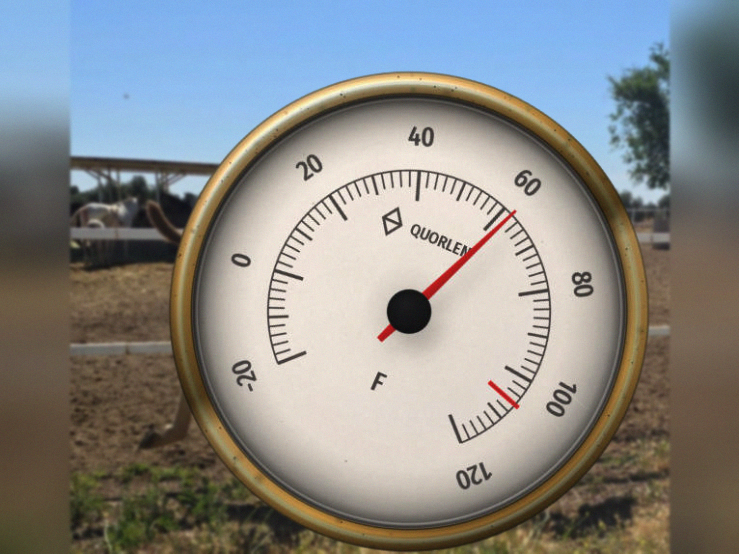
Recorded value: 62 °F
